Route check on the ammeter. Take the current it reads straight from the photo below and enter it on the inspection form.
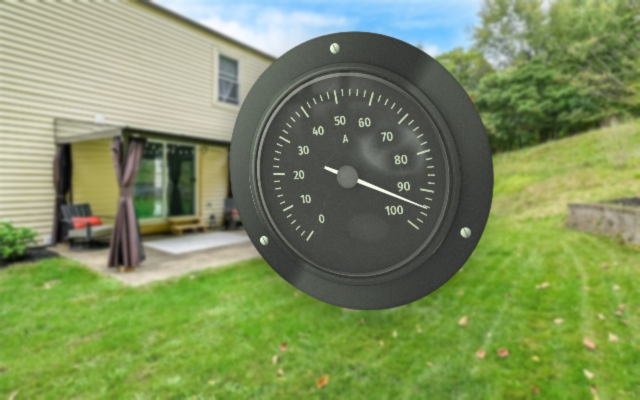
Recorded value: 94 A
